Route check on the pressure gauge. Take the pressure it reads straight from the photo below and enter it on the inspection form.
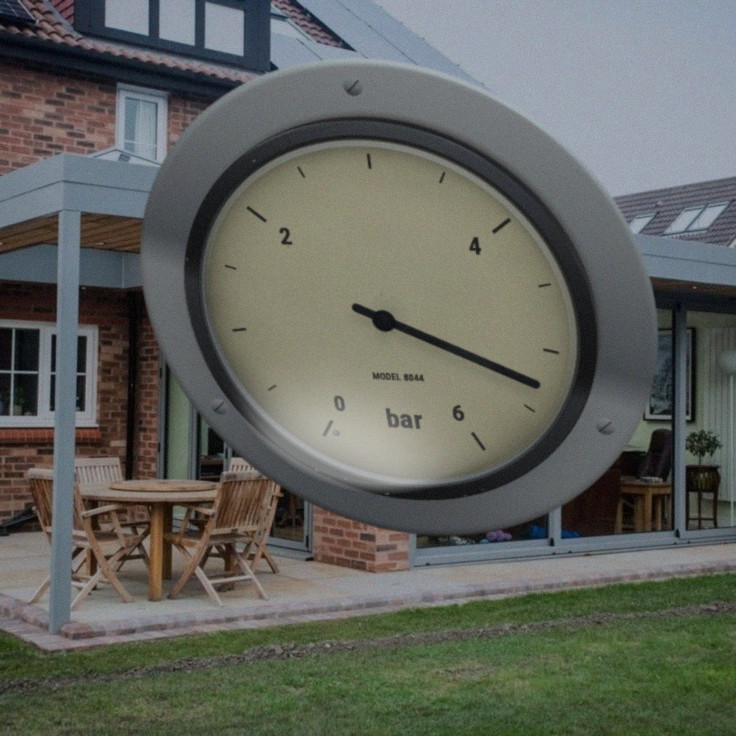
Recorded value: 5.25 bar
